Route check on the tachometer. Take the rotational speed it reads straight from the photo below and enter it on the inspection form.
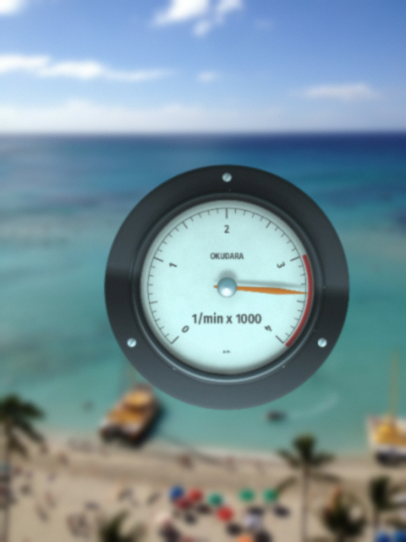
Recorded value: 3400 rpm
